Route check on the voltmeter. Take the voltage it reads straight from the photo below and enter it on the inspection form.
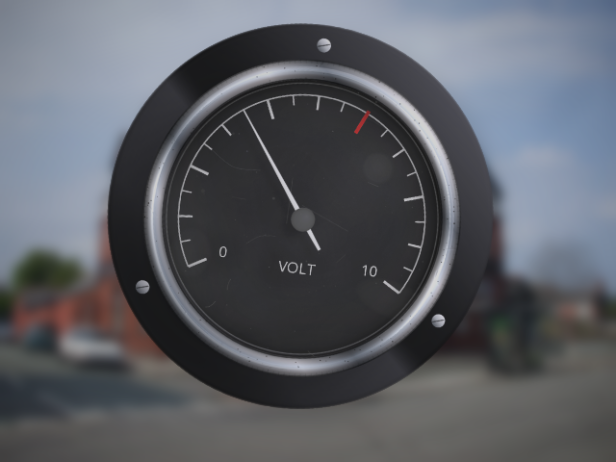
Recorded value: 3.5 V
